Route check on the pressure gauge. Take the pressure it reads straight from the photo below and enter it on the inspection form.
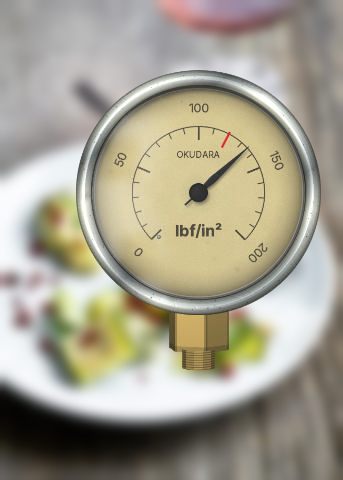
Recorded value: 135 psi
